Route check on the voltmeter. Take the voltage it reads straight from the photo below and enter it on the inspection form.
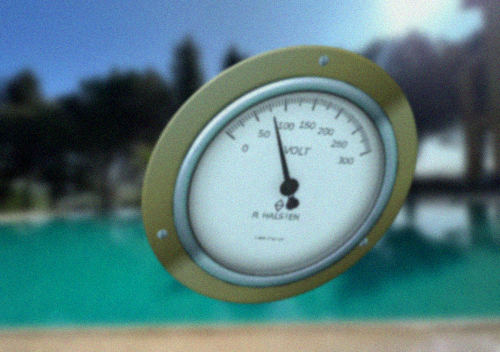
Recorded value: 75 V
